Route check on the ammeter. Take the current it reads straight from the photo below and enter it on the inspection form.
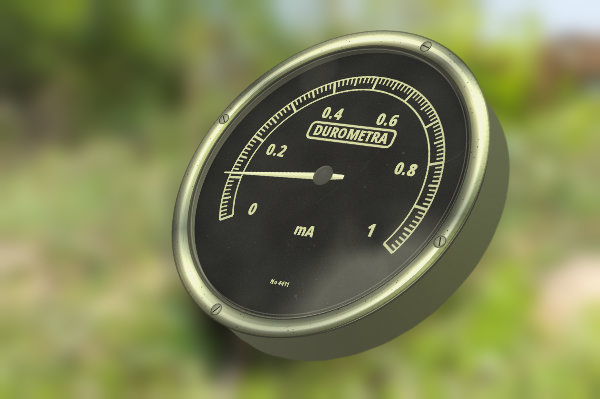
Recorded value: 0.1 mA
